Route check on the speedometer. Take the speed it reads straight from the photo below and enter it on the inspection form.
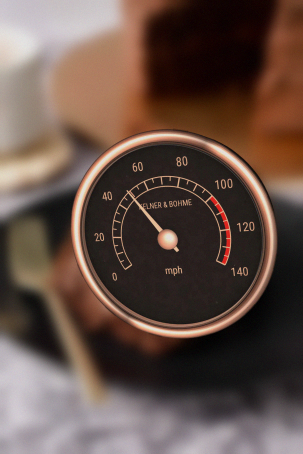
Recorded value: 50 mph
